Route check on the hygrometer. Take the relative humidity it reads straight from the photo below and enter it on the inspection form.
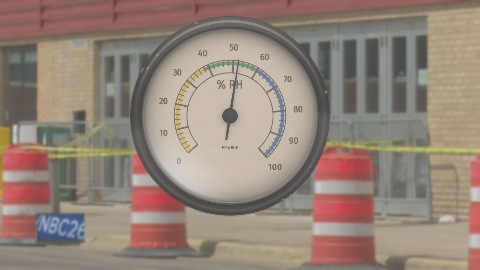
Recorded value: 52 %
